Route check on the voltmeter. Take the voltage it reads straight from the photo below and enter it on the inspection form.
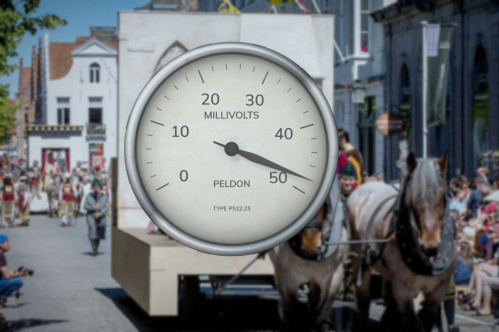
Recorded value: 48 mV
